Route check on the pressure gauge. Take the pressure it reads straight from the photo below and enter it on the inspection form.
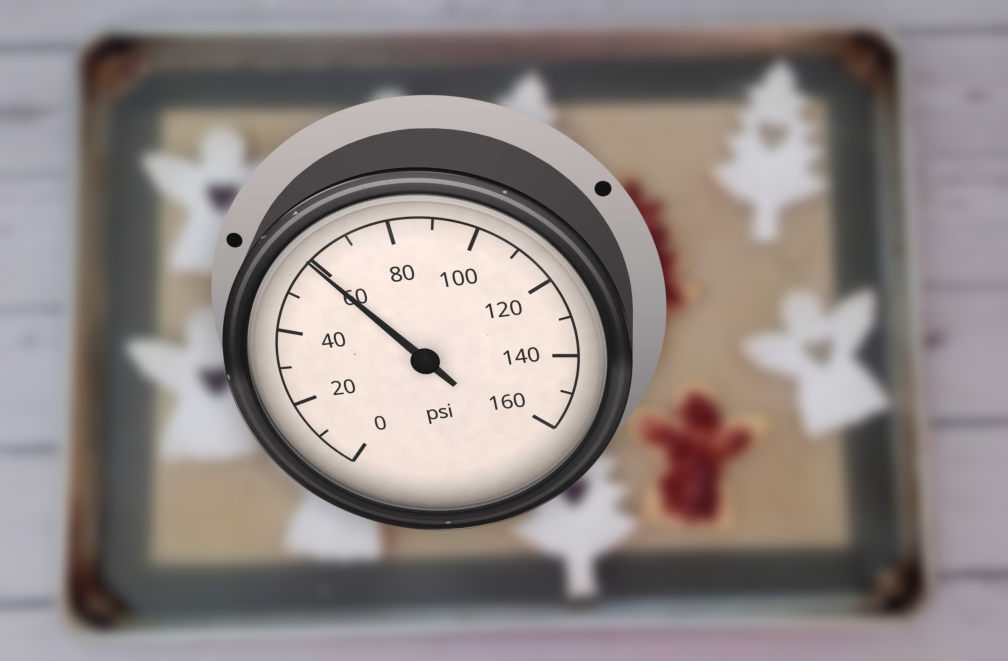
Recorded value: 60 psi
